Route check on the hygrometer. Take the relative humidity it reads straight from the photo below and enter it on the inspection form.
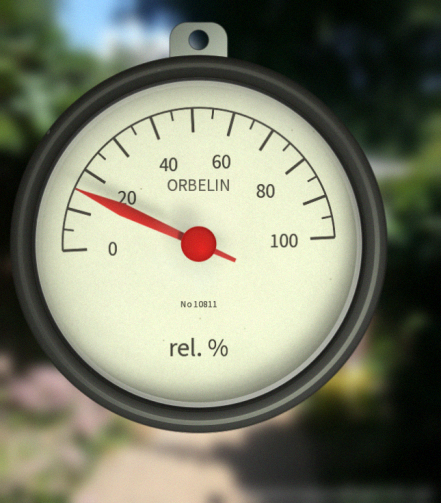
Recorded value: 15 %
